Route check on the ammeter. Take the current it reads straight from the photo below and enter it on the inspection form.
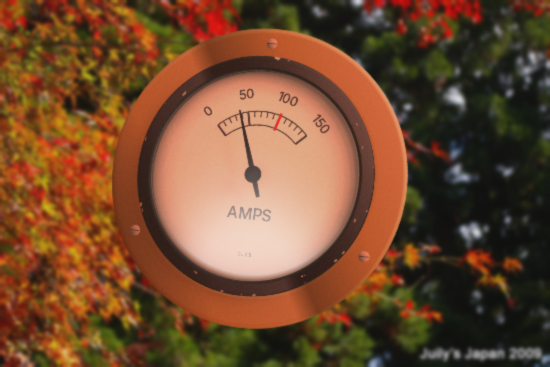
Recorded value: 40 A
